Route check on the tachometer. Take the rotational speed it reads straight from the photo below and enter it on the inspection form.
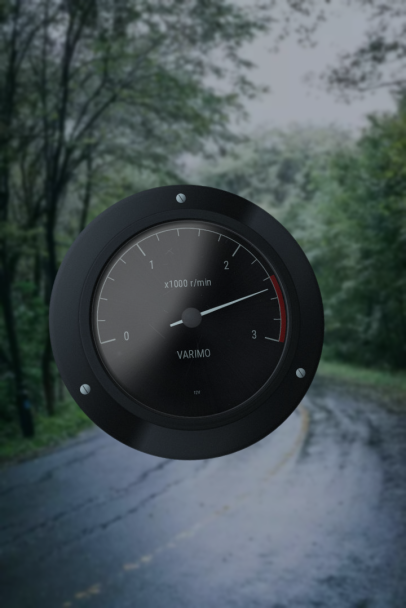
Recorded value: 2500 rpm
